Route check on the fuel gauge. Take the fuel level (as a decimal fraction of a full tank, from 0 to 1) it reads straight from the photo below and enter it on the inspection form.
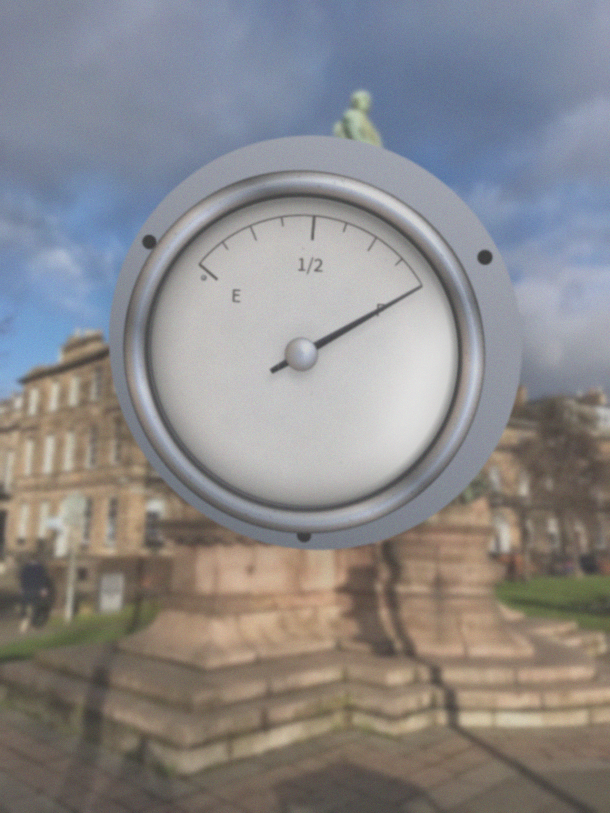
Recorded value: 1
